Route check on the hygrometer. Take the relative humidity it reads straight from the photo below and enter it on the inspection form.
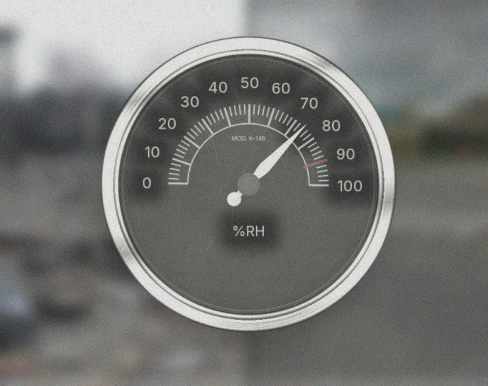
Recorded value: 74 %
